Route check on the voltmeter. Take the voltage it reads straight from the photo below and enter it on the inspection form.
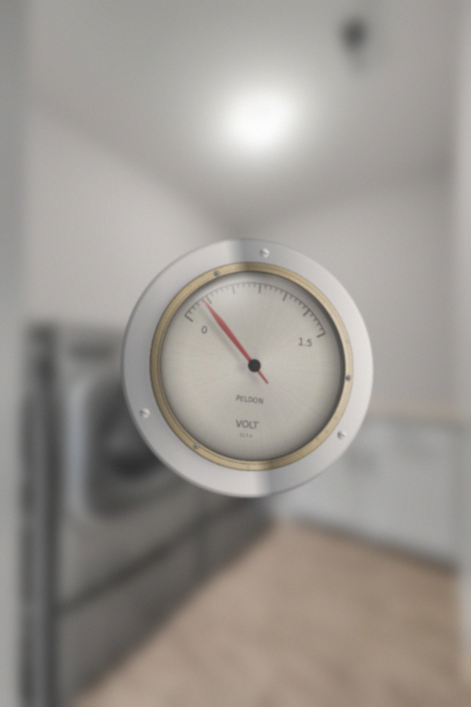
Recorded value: 0.2 V
